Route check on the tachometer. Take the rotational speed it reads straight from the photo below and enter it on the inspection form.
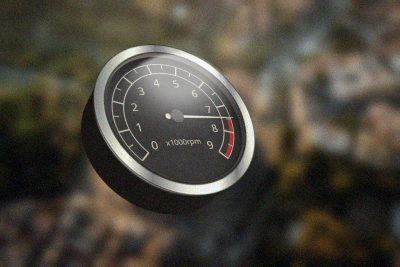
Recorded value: 7500 rpm
